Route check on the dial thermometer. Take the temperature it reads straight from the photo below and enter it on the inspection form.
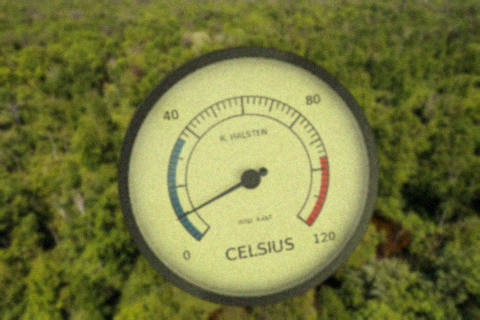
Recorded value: 10 °C
